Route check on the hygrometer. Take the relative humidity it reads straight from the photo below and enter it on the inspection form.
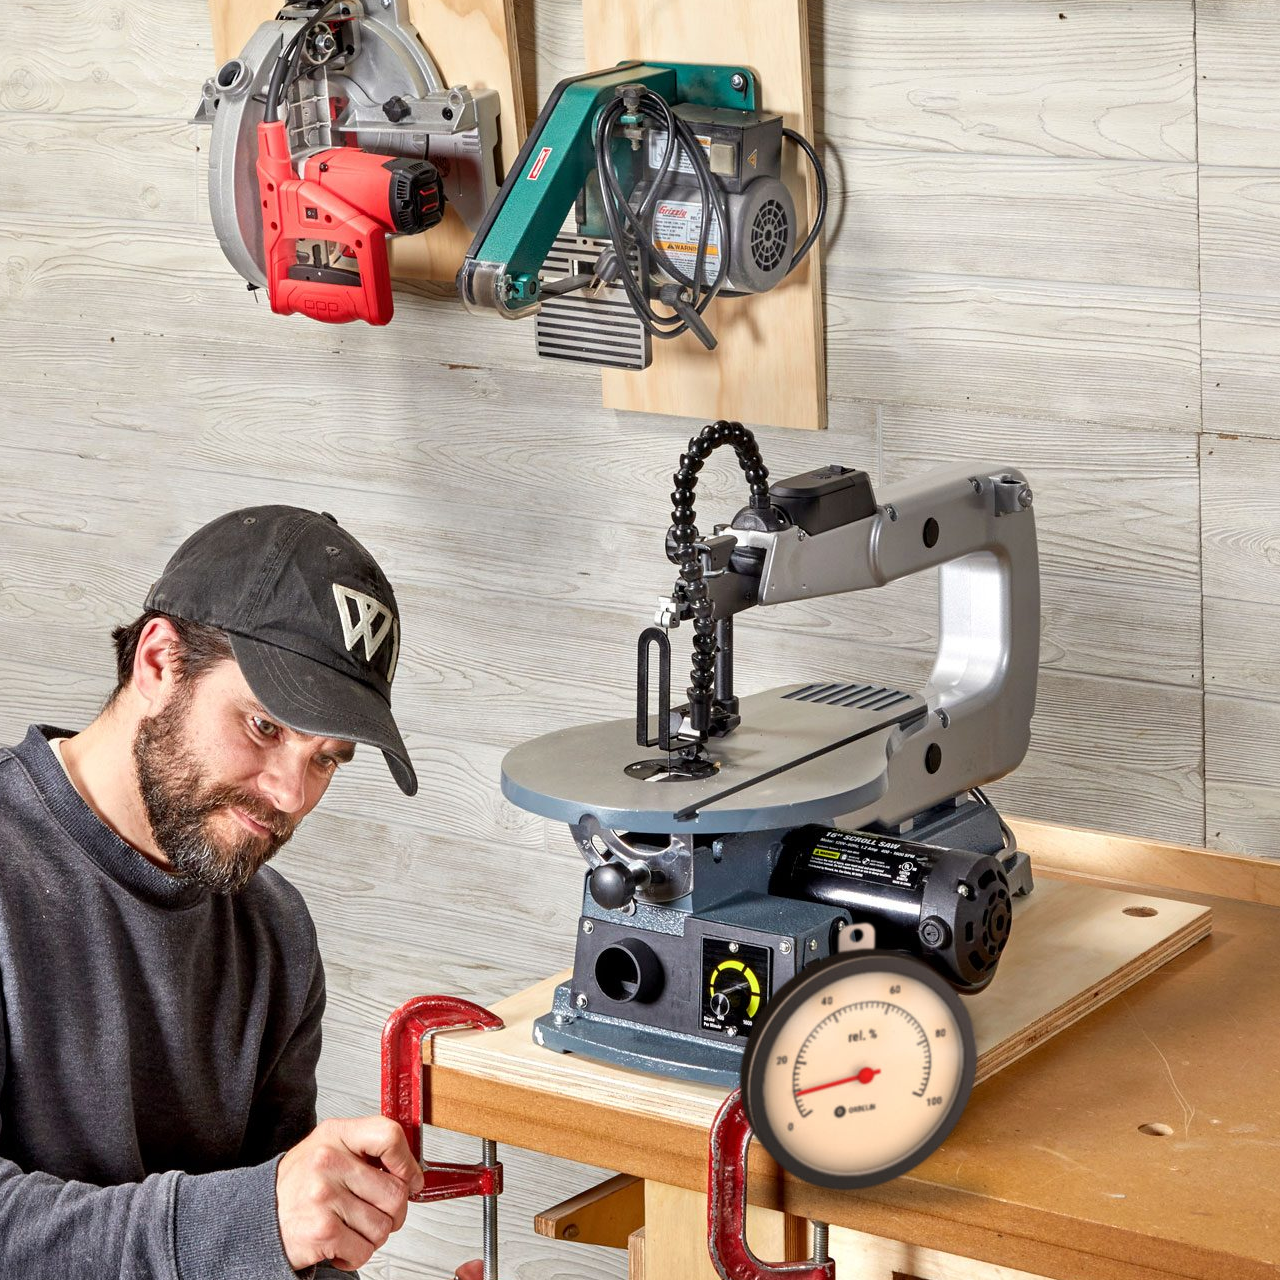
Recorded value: 10 %
